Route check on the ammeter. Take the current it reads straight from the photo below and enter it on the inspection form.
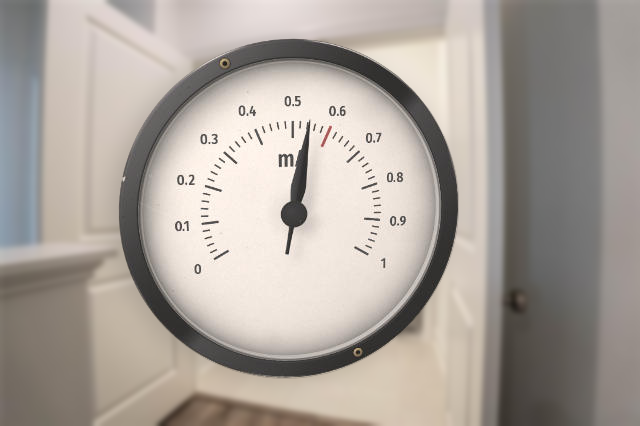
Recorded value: 0.54 mA
